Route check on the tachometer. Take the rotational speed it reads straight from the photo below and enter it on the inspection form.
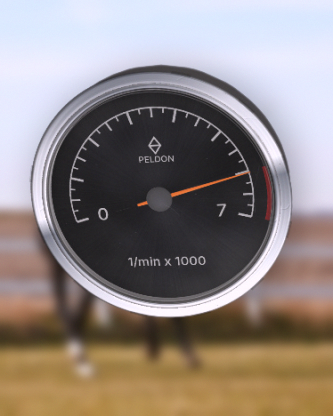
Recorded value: 6000 rpm
